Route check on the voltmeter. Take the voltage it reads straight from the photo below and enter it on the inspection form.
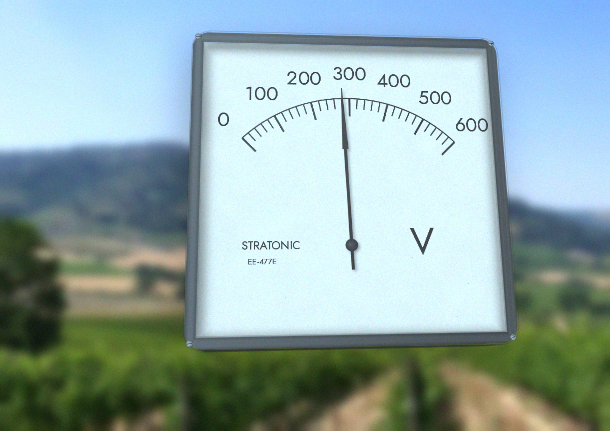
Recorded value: 280 V
